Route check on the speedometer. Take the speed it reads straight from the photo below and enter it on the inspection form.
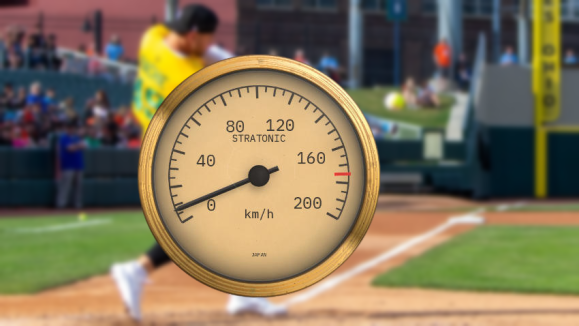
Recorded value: 7.5 km/h
